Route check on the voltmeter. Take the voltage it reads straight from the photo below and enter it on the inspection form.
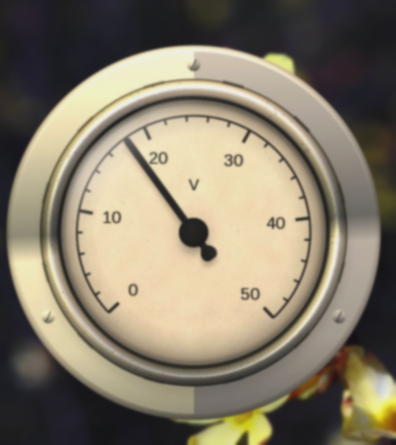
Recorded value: 18 V
